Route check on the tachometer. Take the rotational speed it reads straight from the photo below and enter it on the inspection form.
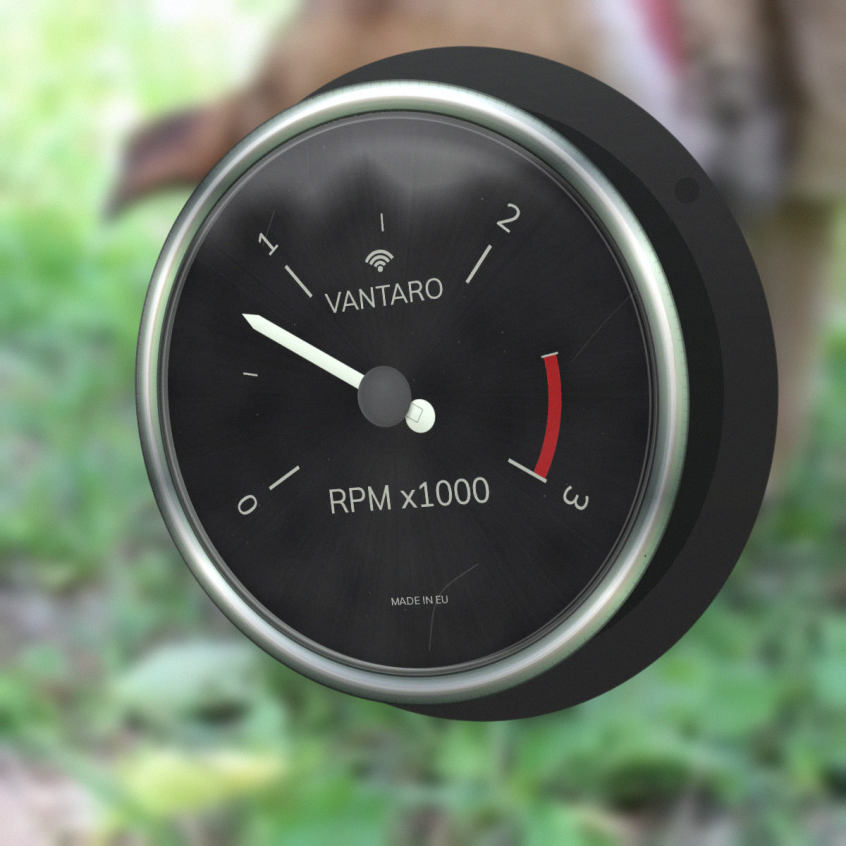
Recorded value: 750 rpm
